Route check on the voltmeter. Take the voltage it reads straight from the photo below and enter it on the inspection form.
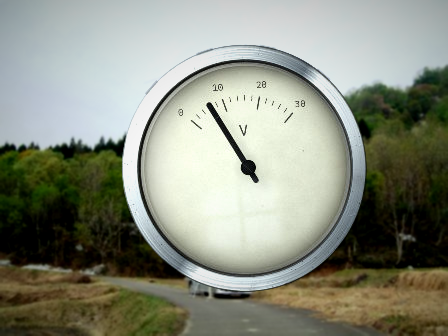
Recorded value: 6 V
